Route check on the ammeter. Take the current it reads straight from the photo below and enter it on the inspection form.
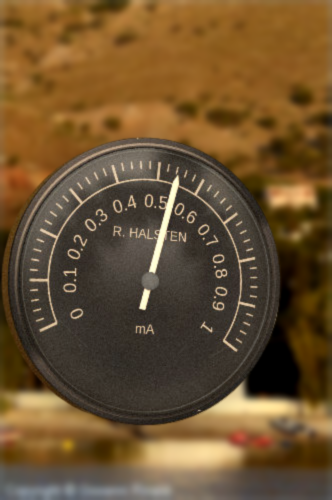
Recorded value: 0.54 mA
